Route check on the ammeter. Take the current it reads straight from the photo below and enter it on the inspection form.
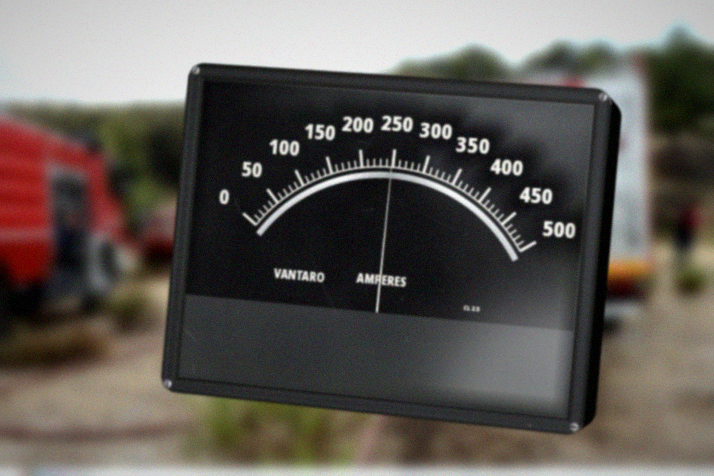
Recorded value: 250 A
